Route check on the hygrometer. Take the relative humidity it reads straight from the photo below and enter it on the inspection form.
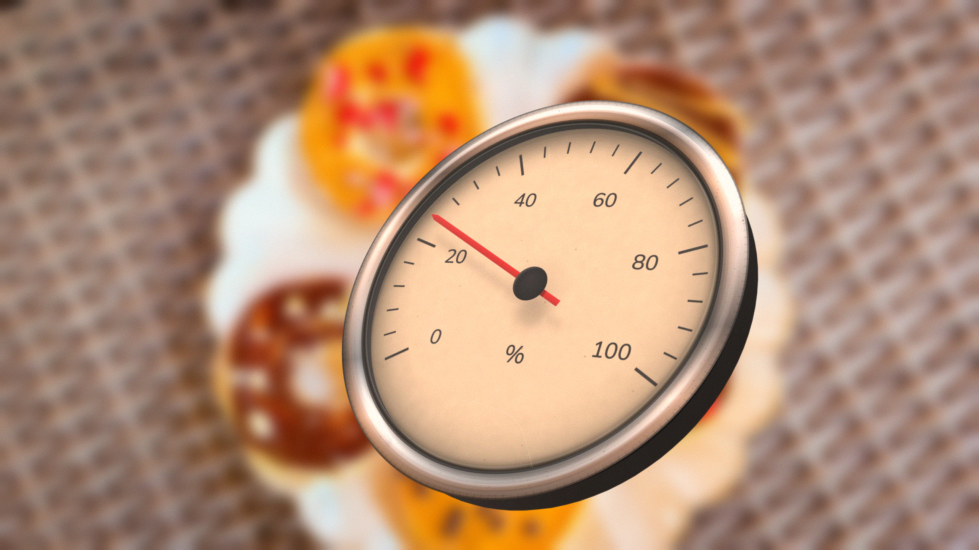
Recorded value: 24 %
